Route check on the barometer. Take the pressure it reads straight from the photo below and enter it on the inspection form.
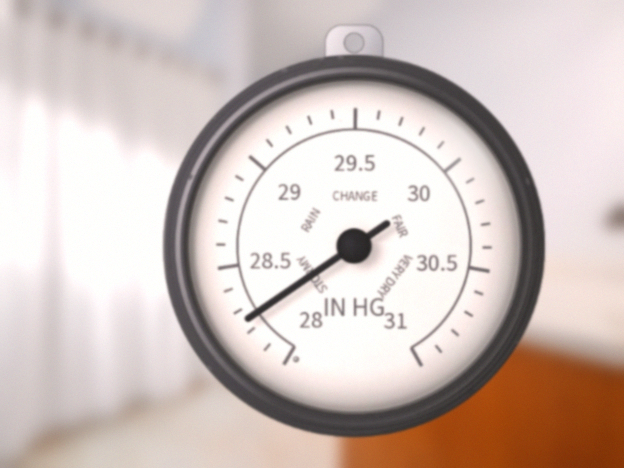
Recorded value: 28.25 inHg
